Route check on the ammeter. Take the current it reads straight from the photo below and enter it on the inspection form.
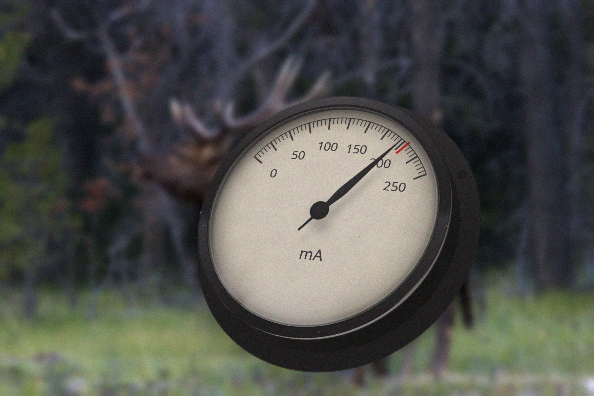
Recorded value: 200 mA
